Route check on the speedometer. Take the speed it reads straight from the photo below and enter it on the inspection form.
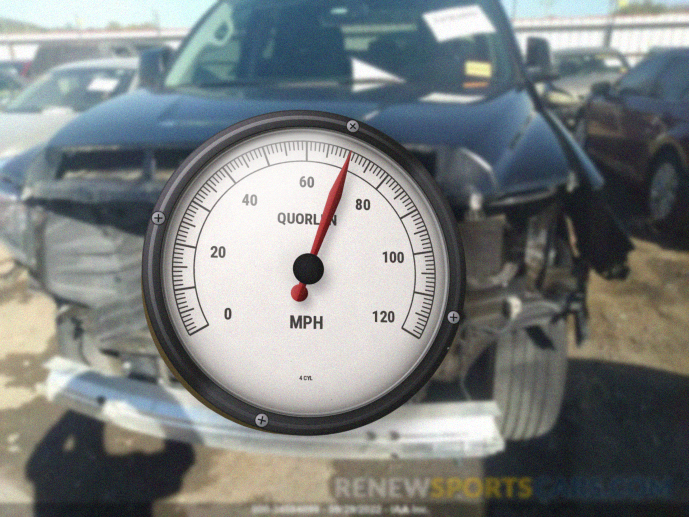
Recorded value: 70 mph
